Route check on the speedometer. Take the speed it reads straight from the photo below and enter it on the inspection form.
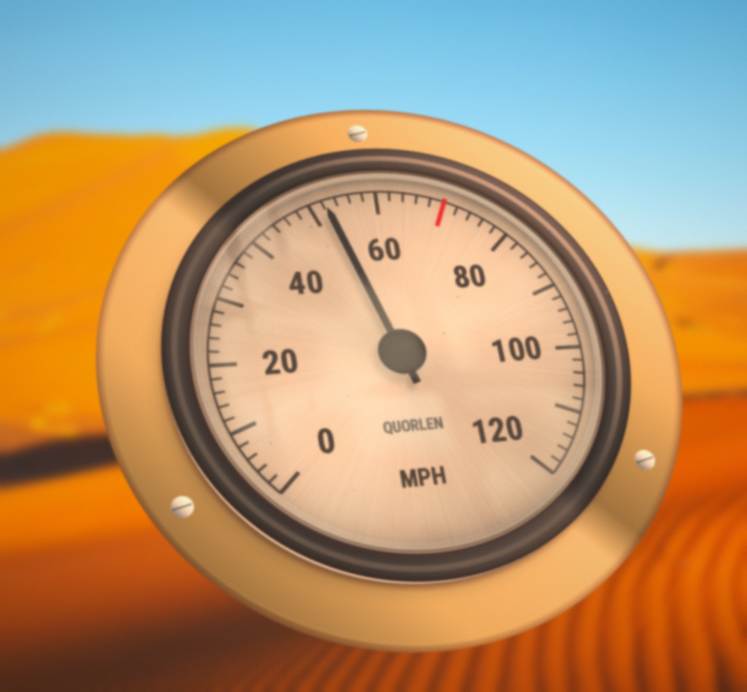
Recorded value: 52 mph
